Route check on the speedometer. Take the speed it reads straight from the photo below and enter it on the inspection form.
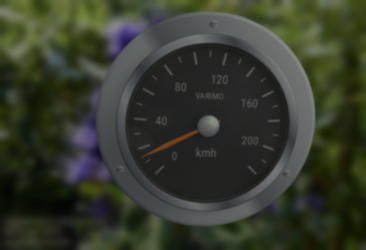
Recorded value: 15 km/h
